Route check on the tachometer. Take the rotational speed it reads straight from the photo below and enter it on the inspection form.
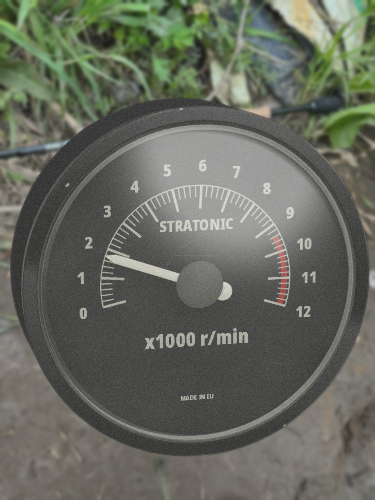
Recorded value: 1800 rpm
